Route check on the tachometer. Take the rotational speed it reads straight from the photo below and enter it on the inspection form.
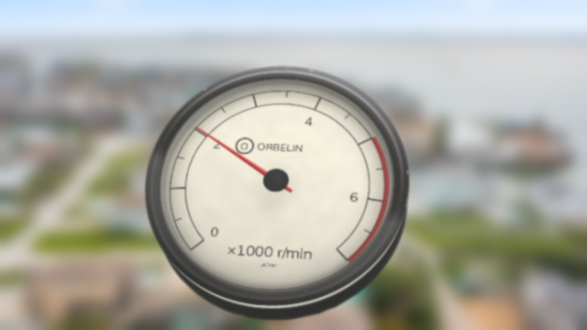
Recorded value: 2000 rpm
